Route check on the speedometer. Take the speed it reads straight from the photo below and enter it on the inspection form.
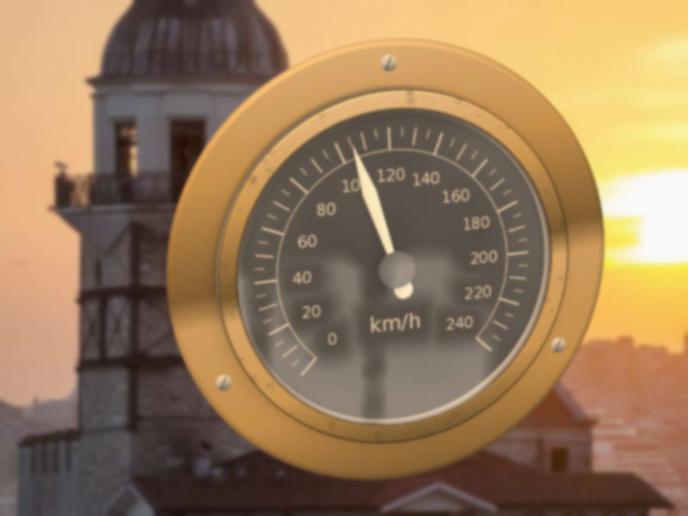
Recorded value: 105 km/h
